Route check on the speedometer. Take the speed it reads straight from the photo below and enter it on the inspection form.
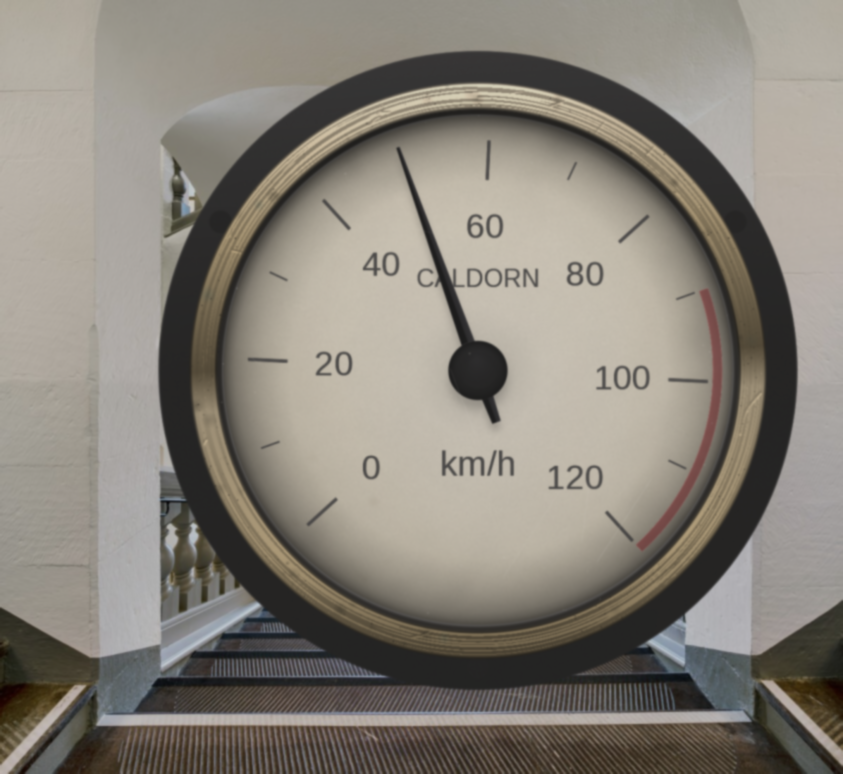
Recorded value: 50 km/h
